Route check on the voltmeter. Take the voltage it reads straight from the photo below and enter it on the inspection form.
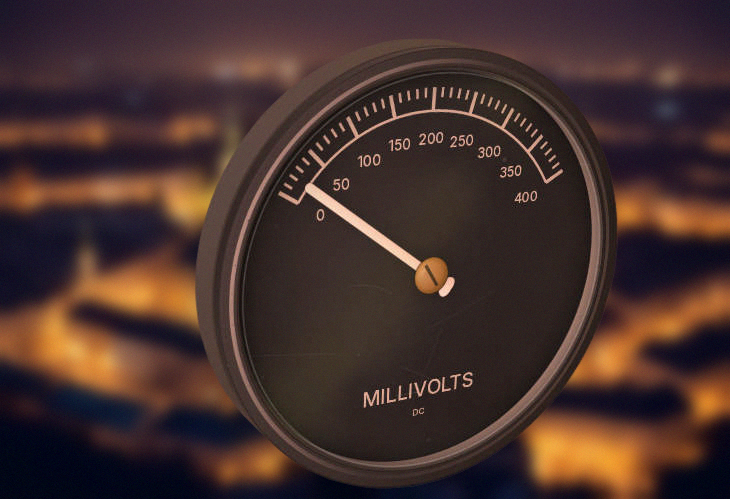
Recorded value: 20 mV
